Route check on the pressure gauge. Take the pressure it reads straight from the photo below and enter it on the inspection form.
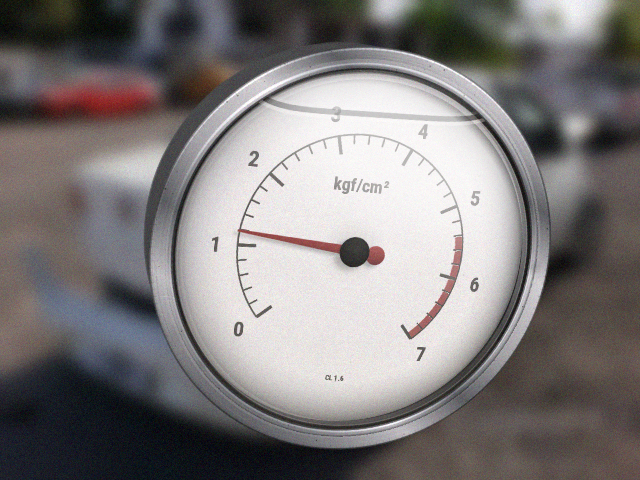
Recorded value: 1.2 kg/cm²
